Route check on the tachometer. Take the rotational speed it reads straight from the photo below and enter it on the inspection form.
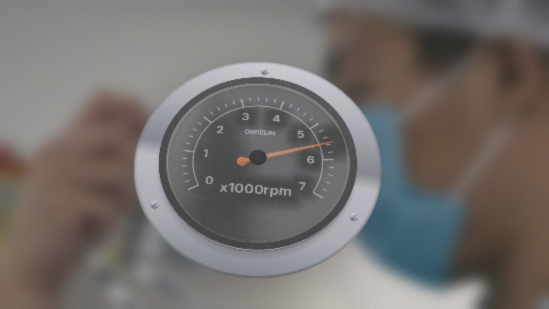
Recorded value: 5600 rpm
